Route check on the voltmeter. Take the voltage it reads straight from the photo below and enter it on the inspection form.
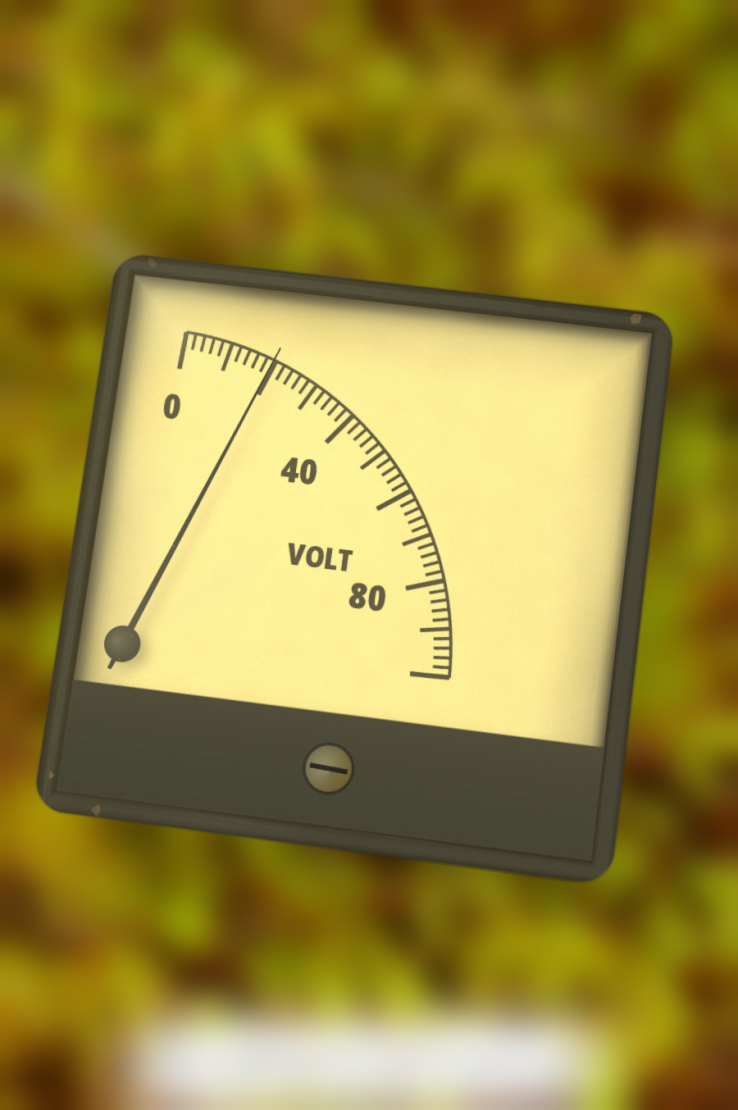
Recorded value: 20 V
